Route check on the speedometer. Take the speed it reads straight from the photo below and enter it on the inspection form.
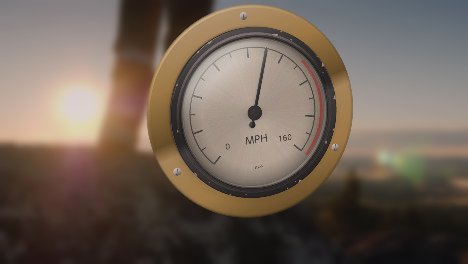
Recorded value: 90 mph
